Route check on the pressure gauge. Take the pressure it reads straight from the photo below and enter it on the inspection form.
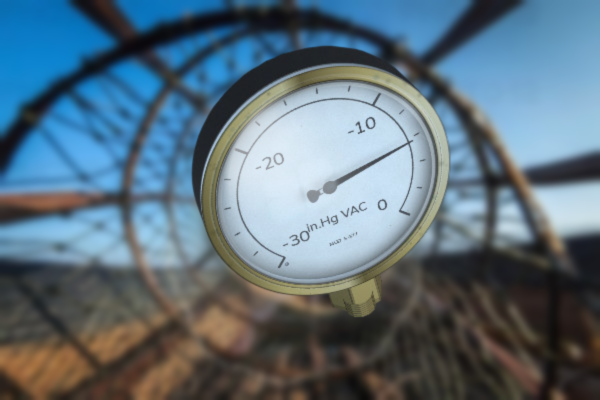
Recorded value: -6 inHg
